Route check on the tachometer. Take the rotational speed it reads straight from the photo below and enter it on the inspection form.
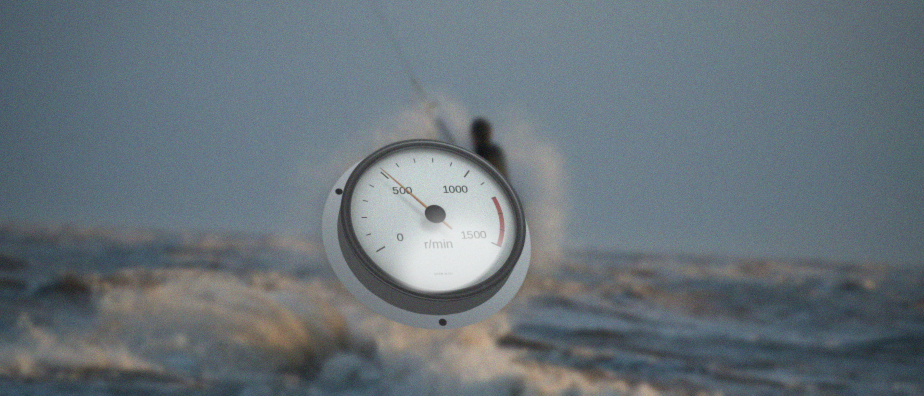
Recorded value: 500 rpm
